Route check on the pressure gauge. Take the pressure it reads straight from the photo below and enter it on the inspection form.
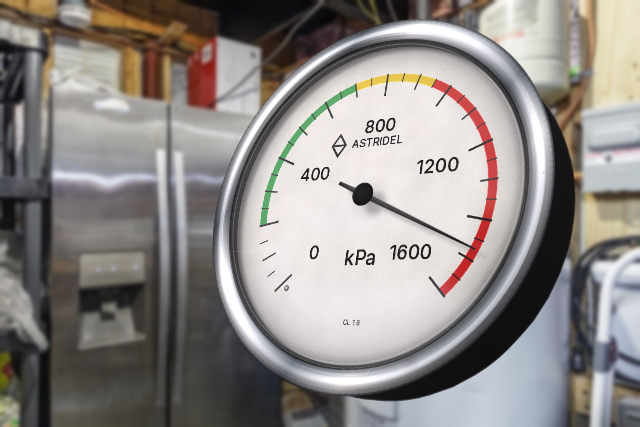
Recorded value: 1475 kPa
